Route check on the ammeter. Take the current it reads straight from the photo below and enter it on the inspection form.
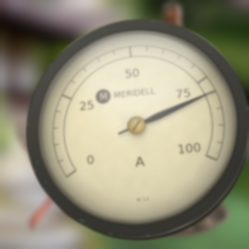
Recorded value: 80 A
